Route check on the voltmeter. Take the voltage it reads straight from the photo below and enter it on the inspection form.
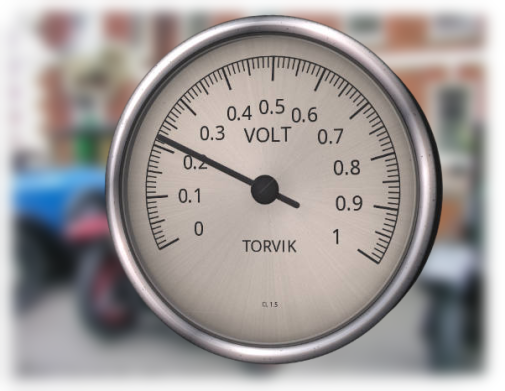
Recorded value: 0.22 V
